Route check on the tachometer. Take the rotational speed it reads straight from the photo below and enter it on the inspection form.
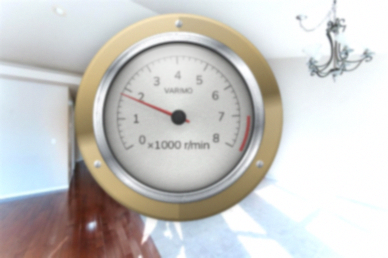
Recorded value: 1800 rpm
